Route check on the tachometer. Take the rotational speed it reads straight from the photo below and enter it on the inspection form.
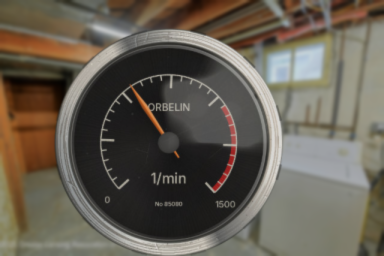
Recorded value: 550 rpm
